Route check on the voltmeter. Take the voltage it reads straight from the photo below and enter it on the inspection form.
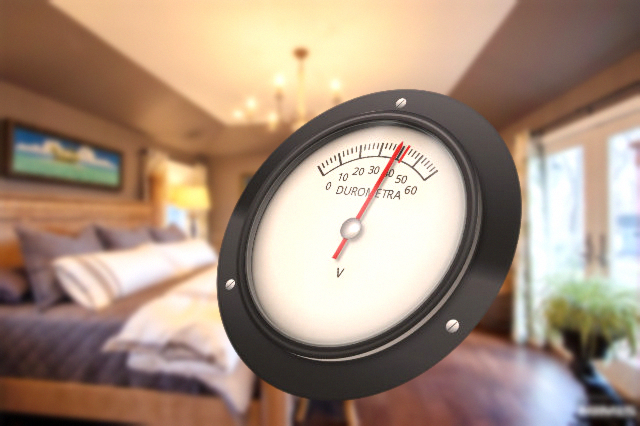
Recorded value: 40 V
